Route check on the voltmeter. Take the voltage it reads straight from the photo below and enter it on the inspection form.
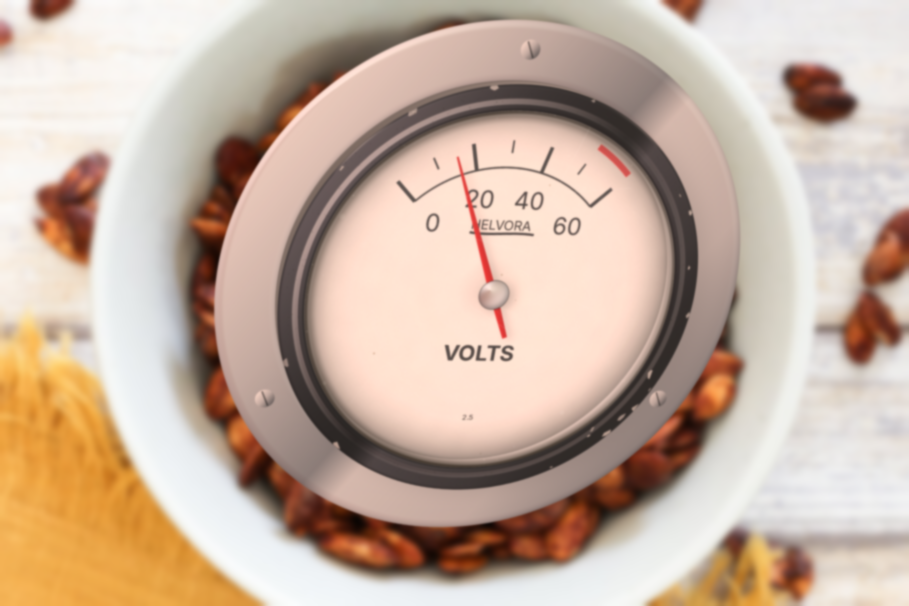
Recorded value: 15 V
